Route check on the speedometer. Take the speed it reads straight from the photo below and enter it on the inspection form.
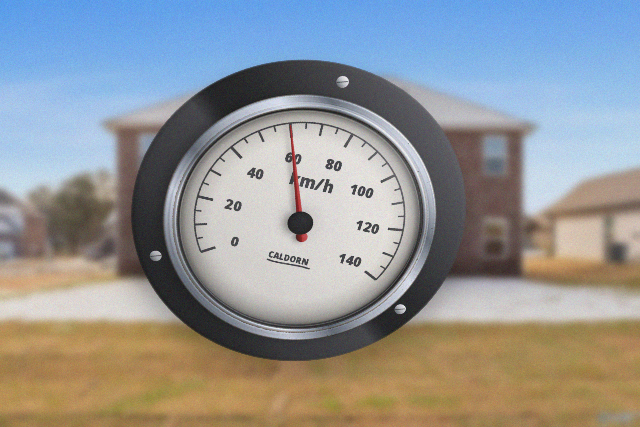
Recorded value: 60 km/h
